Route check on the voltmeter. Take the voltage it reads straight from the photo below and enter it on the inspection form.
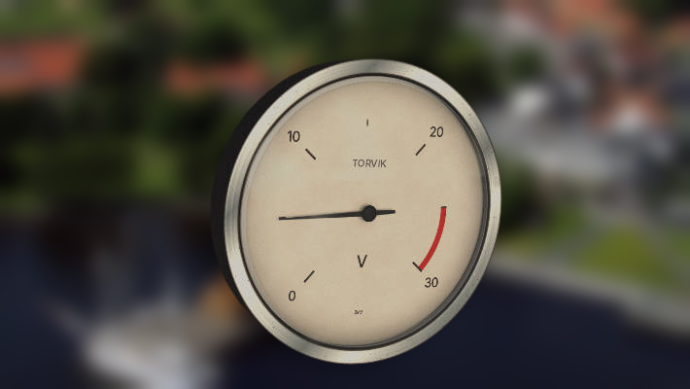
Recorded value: 5 V
